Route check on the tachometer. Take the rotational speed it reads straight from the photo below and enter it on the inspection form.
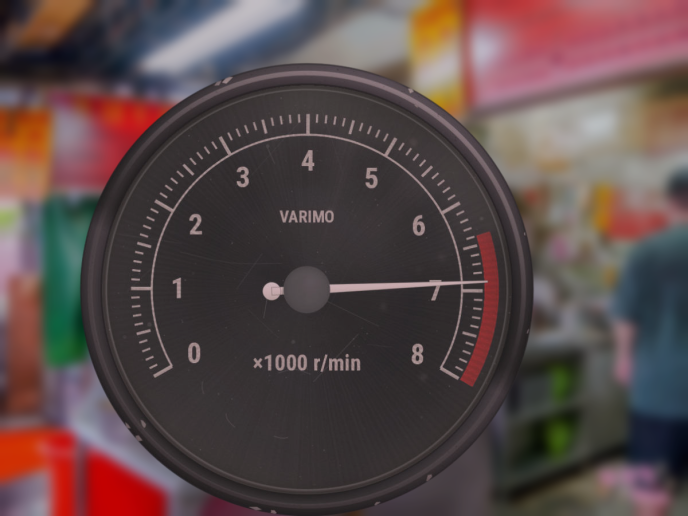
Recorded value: 6900 rpm
